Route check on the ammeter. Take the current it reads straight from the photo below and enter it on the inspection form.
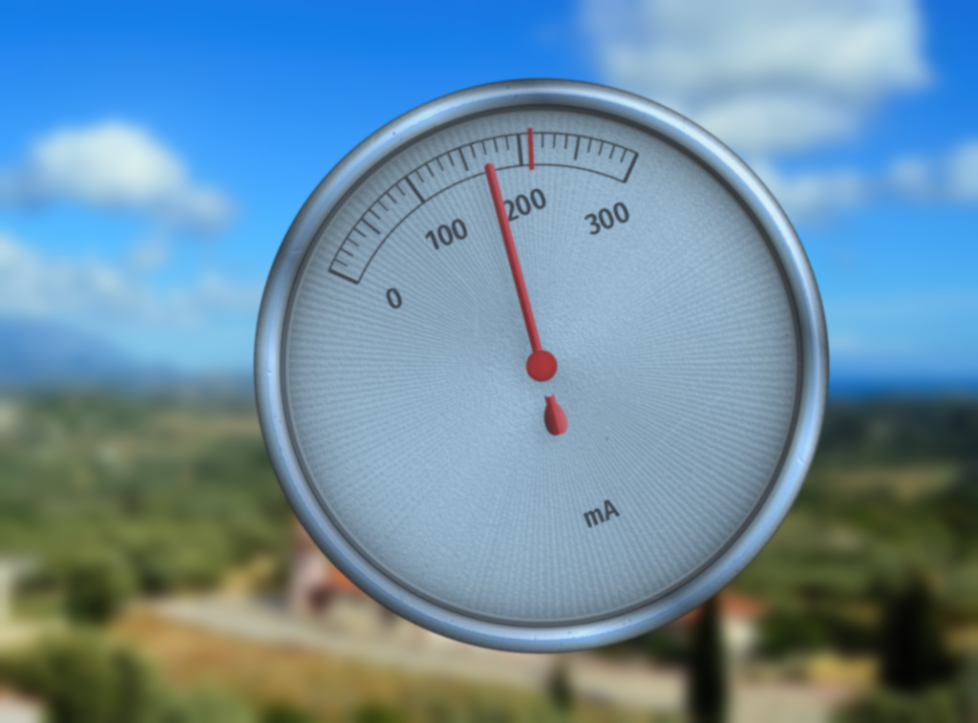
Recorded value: 170 mA
